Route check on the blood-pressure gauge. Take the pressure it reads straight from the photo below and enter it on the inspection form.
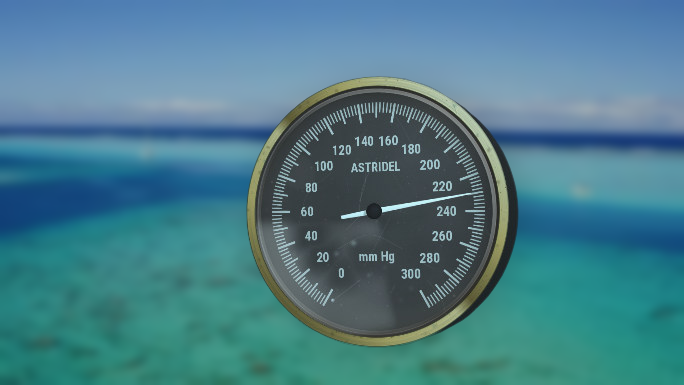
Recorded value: 230 mmHg
